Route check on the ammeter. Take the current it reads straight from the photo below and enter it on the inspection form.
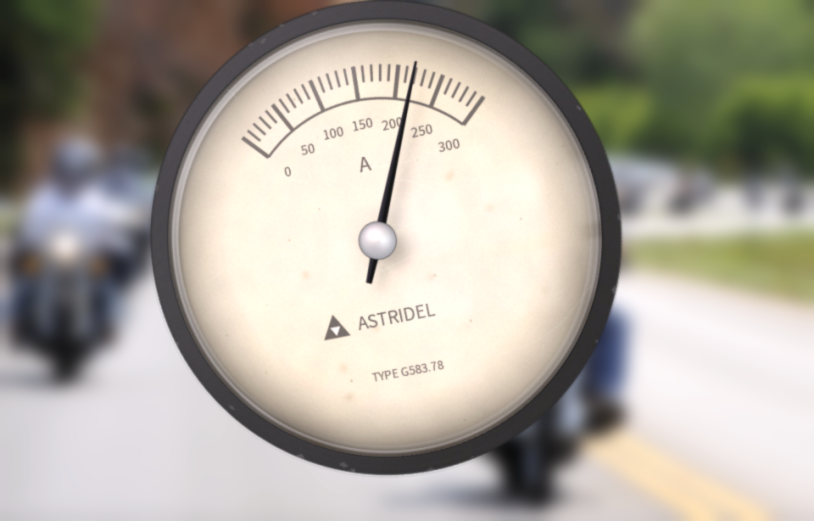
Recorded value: 220 A
